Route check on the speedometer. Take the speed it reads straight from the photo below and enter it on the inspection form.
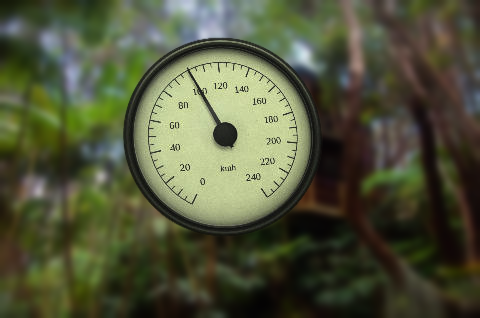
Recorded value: 100 km/h
